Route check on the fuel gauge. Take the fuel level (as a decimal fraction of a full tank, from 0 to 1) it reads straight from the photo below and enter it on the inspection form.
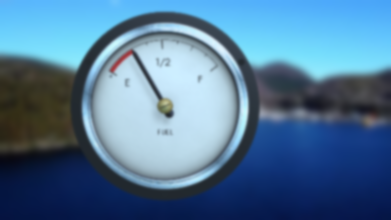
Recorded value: 0.25
